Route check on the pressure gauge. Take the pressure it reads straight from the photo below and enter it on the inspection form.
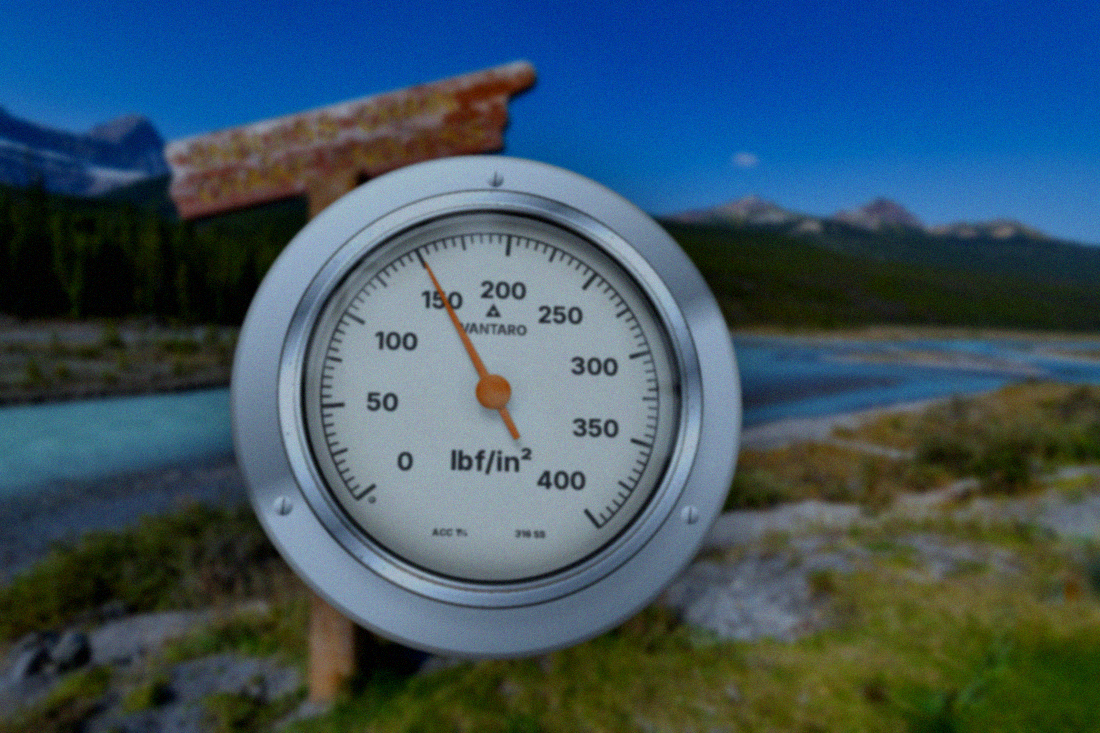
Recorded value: 150 psi
